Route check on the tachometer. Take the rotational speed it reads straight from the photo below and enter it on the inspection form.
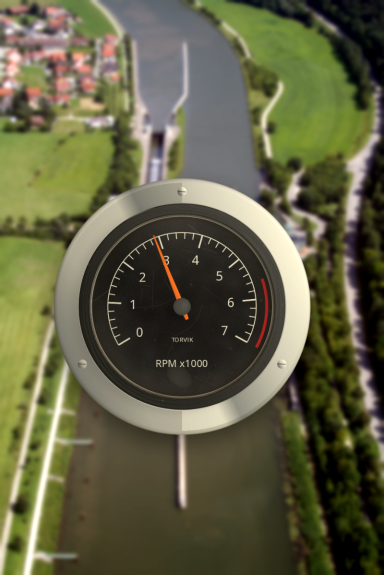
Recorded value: 2900 rpm
